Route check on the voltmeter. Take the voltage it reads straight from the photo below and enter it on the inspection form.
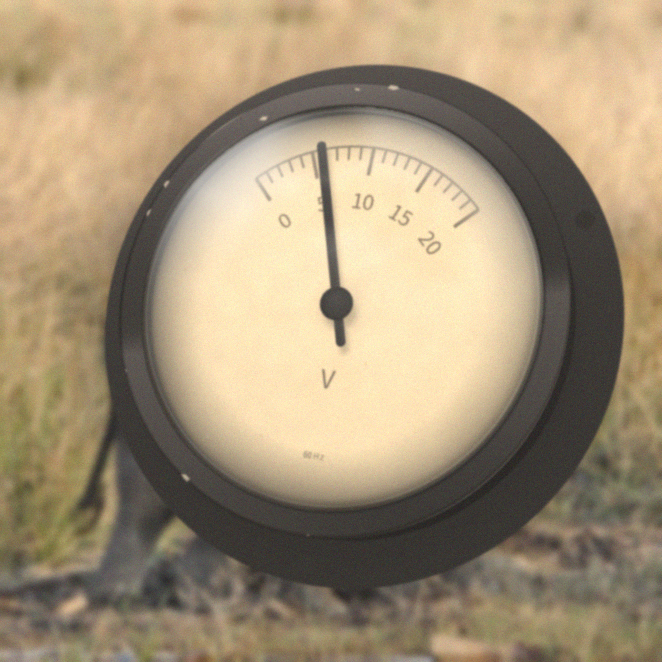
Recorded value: 6 V
